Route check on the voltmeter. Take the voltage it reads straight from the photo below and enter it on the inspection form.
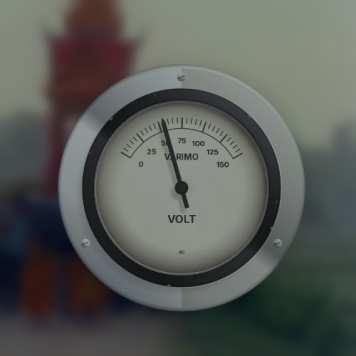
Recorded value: 55 V
